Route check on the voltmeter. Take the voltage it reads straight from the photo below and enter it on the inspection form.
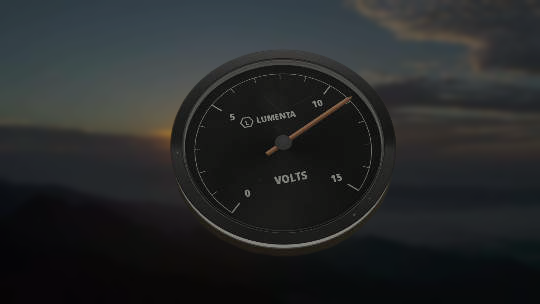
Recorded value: 11 V
